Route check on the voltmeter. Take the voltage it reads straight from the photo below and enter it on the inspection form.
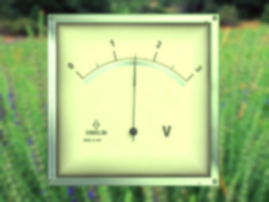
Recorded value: 1.5 V
